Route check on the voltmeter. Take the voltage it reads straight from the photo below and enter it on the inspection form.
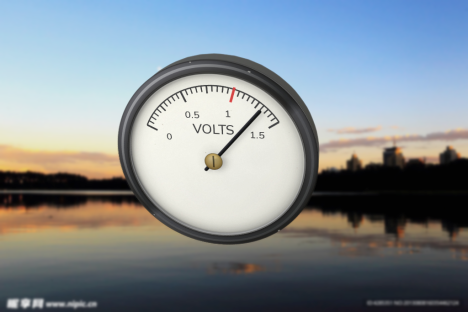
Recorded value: 1.3 V
